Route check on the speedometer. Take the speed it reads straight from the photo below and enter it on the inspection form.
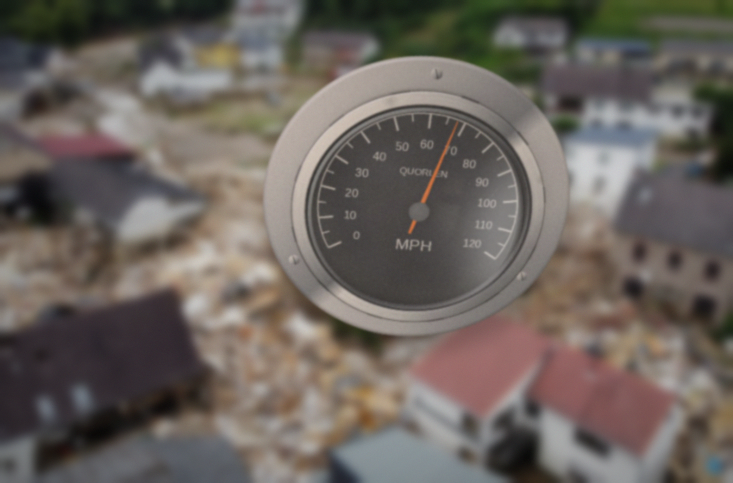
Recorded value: 67.5 mph
